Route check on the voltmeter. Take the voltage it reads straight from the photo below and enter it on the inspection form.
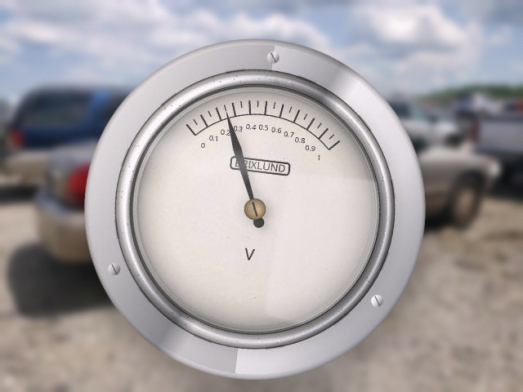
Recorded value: 0.25 V
